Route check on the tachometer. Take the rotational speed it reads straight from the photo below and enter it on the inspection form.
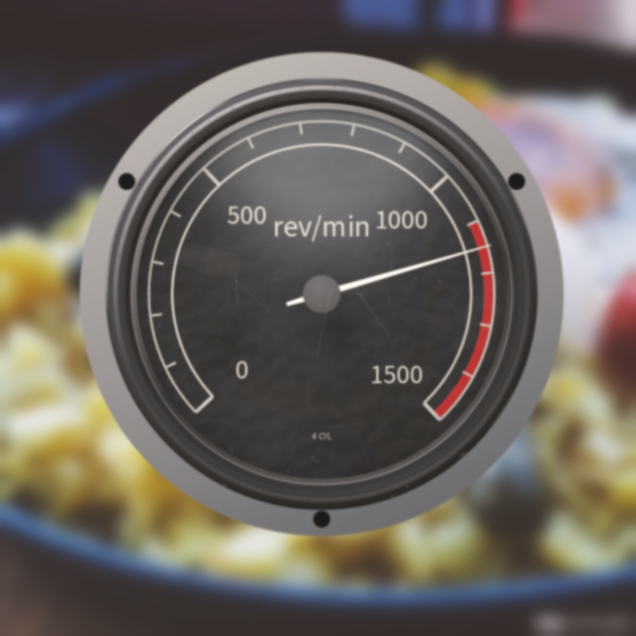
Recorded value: 1150 rpm
